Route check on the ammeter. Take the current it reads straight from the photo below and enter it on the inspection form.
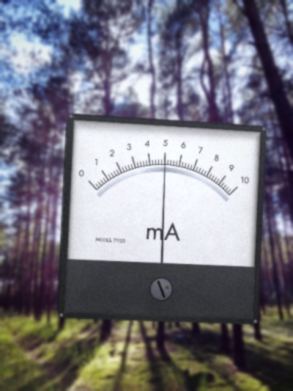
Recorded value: 5 mA
